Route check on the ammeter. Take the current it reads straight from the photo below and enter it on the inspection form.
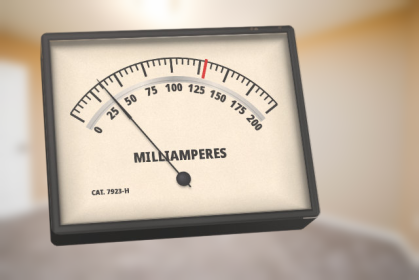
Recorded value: 35 mA
